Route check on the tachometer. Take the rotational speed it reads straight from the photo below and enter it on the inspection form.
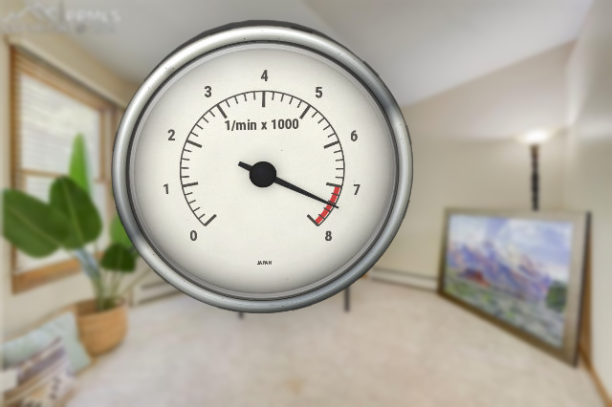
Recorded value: 7400 rpm
